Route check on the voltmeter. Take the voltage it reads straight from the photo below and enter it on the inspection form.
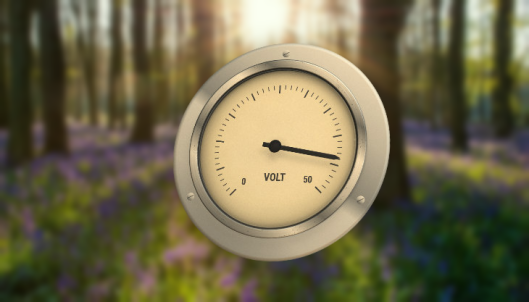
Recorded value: 44 V
